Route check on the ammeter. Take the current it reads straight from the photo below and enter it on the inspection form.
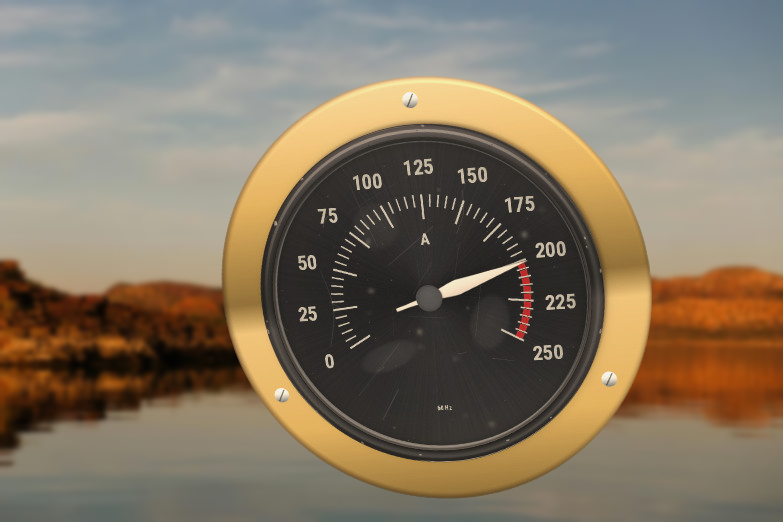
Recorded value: 200 A
